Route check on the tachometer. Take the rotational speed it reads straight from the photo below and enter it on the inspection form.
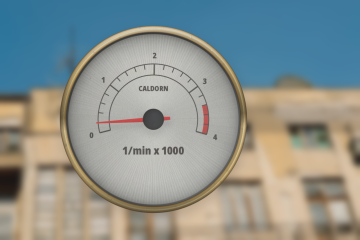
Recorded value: 200 rpm
